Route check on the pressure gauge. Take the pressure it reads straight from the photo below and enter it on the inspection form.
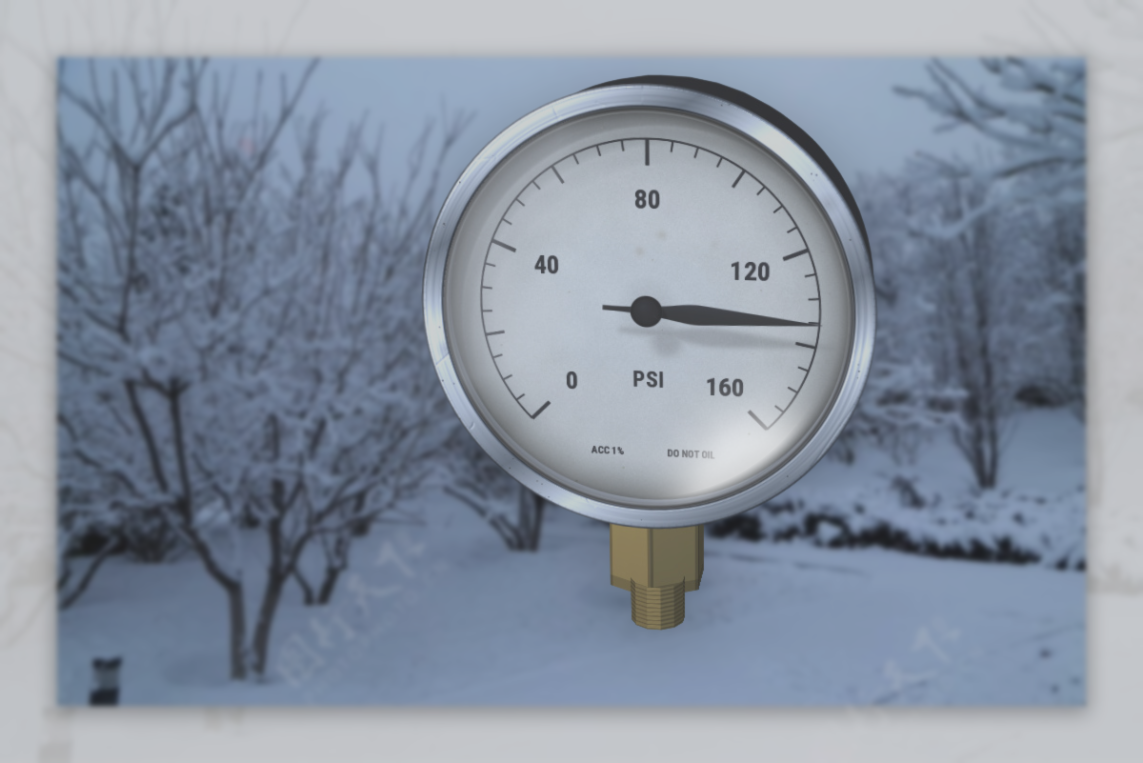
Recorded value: 135 psi
